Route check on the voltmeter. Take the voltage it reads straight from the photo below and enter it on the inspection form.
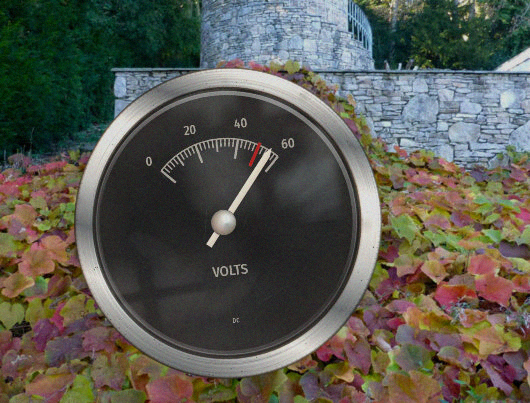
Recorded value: 56 V
